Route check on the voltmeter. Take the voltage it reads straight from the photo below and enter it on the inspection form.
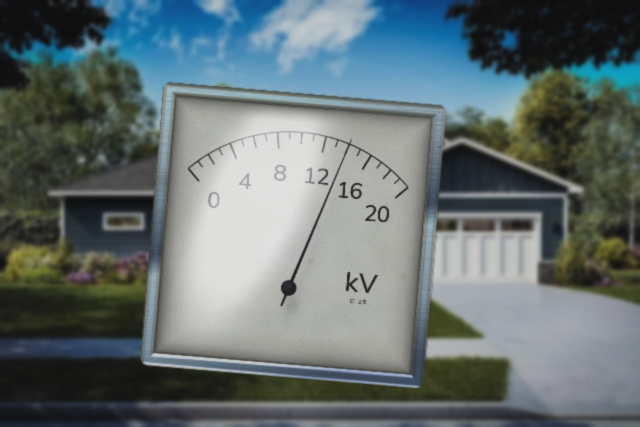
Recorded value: 14 kV
